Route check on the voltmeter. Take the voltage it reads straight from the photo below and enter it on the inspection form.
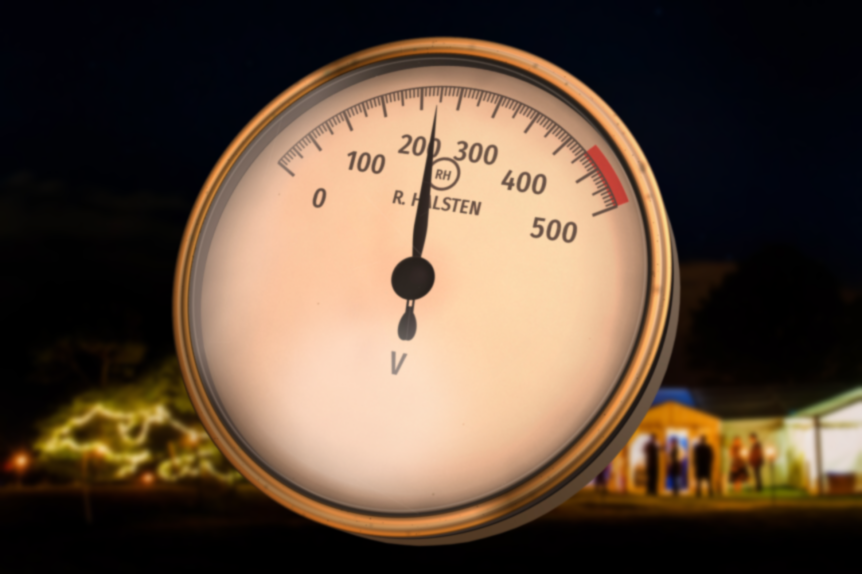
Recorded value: 225 V
